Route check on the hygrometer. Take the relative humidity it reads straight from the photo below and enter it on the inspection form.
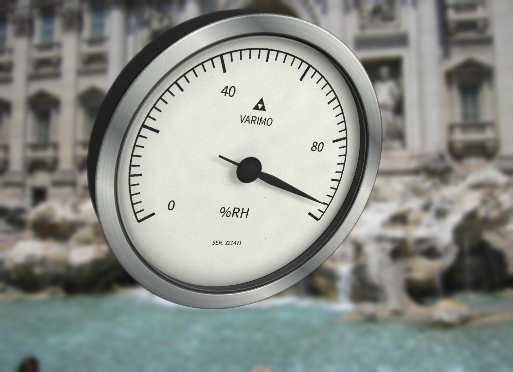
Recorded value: 96 %
